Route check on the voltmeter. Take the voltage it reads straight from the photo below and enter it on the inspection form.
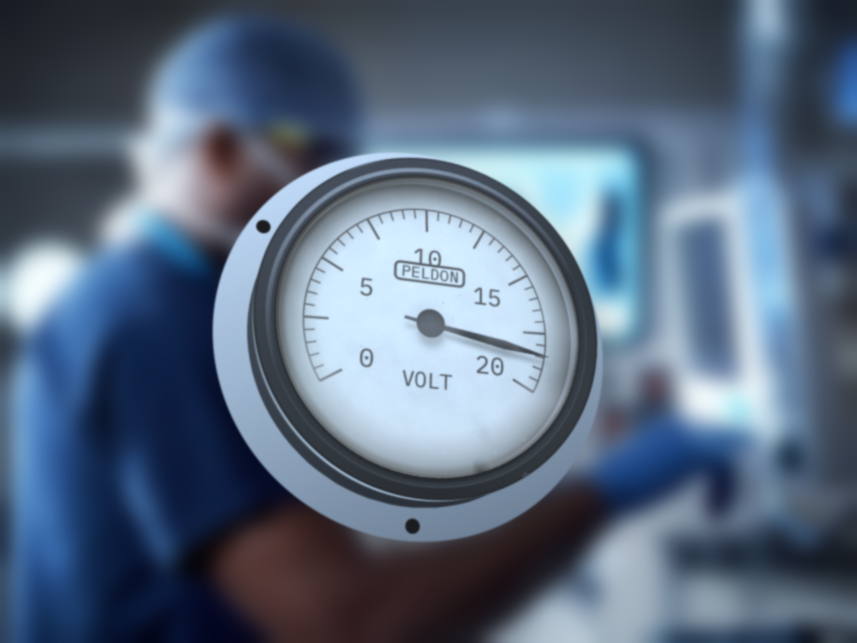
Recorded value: 18.5 V
